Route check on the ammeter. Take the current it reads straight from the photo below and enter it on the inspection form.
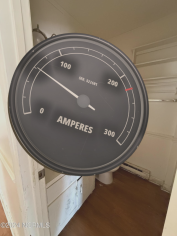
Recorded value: 60 A
